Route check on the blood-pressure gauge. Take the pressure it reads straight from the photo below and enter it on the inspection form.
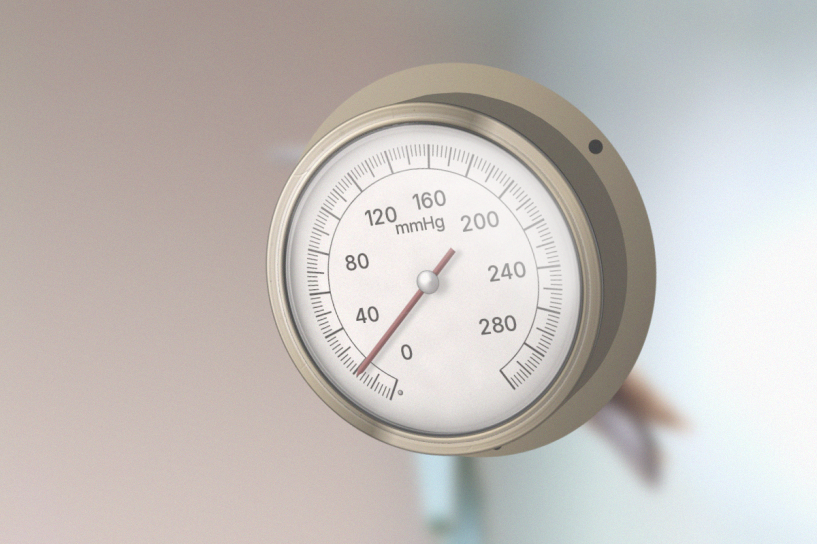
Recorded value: 18 mmHg
